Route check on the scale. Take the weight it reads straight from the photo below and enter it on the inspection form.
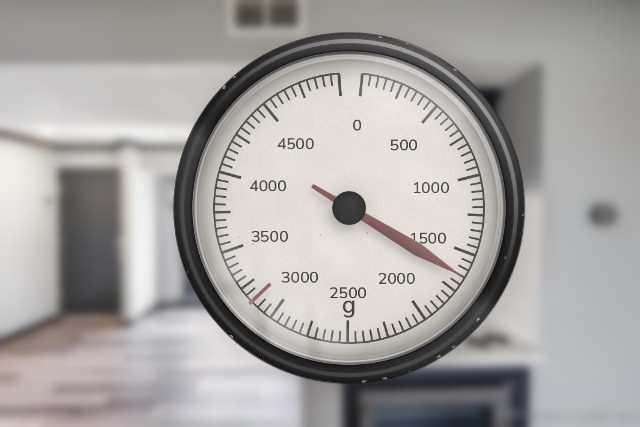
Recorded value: 1650 g
